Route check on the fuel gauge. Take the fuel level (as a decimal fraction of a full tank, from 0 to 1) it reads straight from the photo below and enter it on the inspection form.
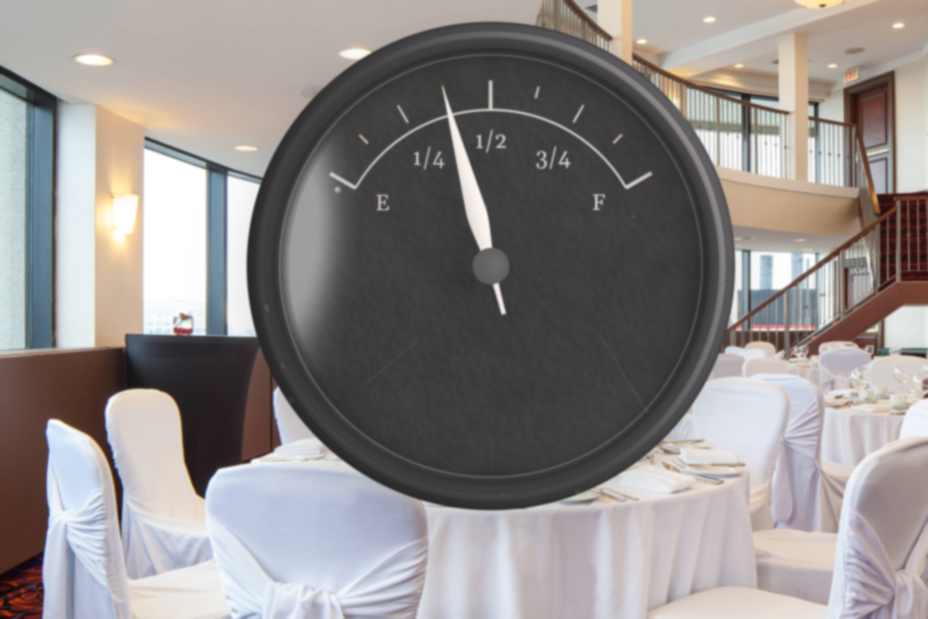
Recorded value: 0.375
